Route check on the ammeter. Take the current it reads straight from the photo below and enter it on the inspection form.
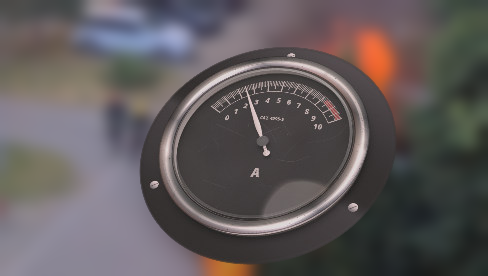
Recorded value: 2.5 A
